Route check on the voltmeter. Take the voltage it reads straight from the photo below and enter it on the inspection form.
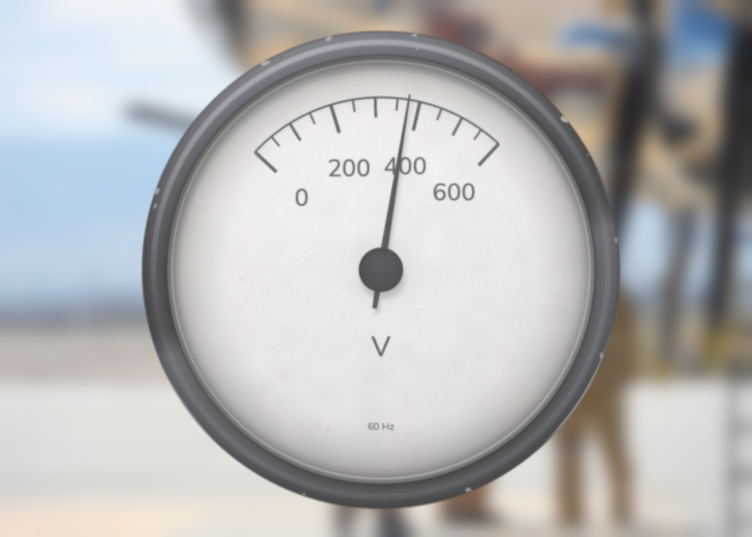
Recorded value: 375 V
